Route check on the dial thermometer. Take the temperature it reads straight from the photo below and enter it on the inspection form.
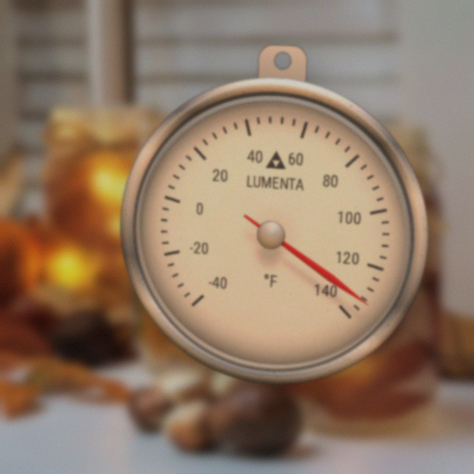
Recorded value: 132 °F
